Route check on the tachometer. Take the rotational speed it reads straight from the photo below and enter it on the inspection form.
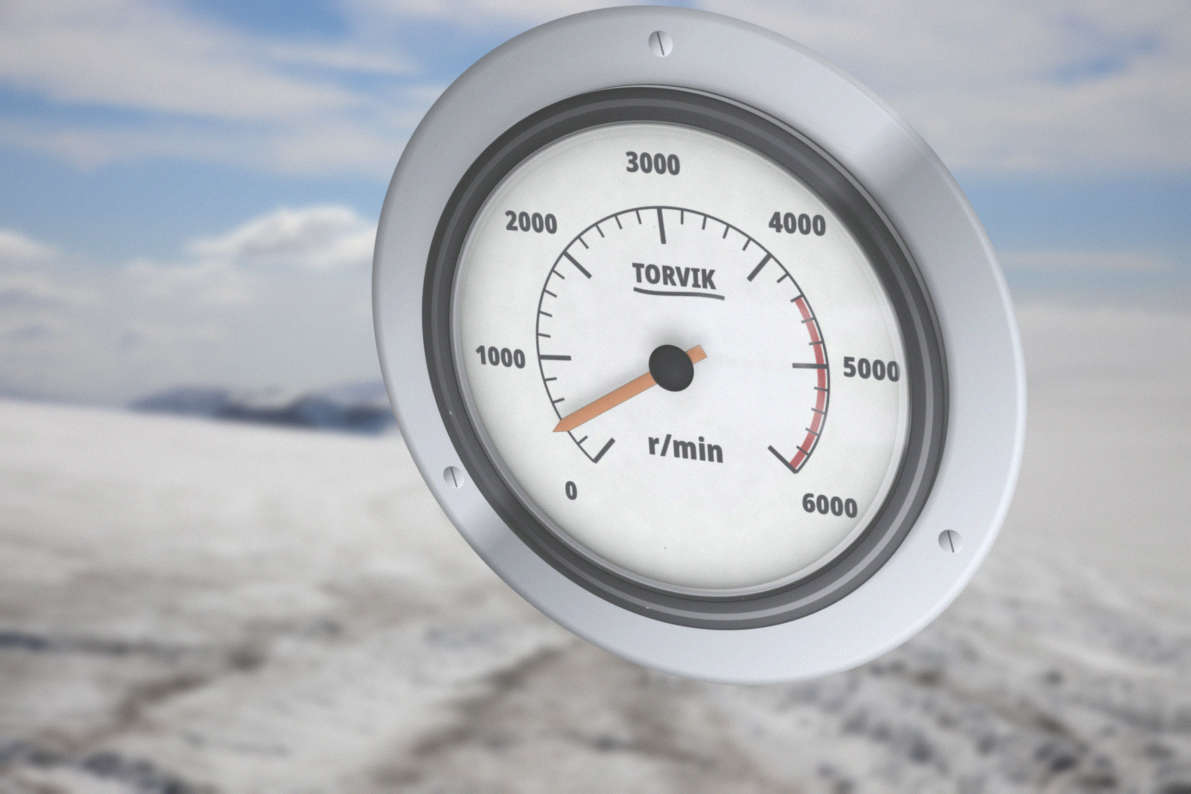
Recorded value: 400 rpm
